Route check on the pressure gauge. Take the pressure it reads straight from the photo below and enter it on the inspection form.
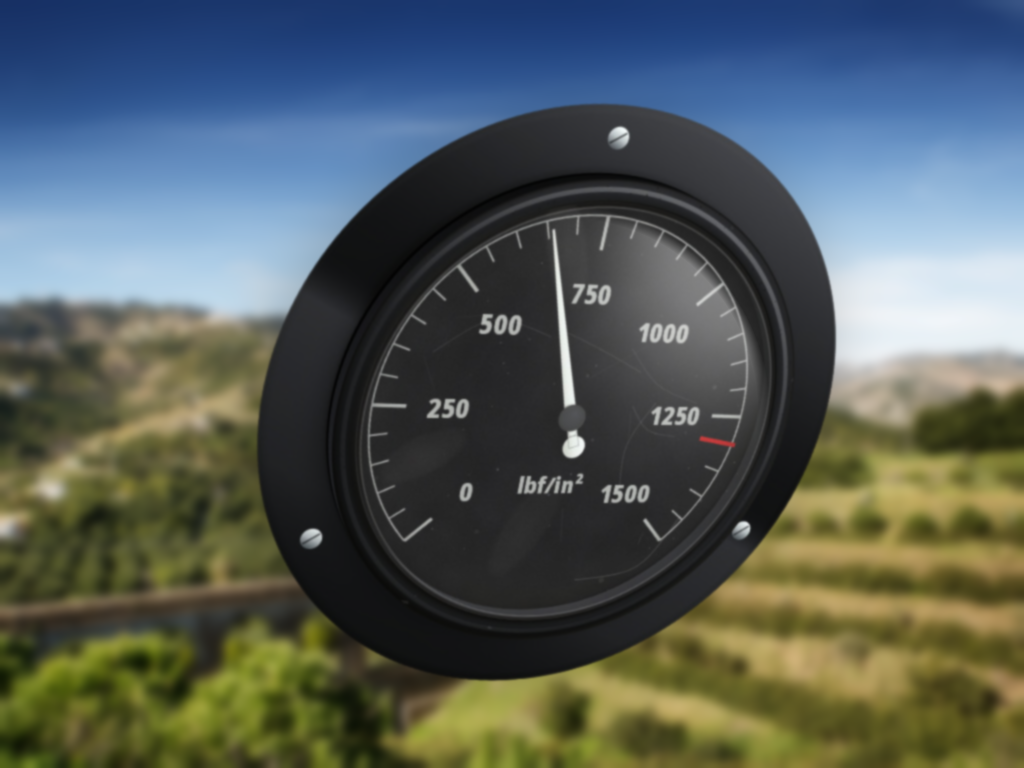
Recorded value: 650 psi
